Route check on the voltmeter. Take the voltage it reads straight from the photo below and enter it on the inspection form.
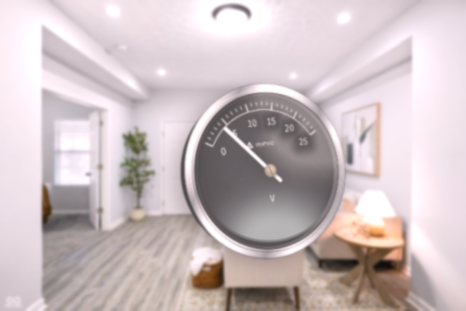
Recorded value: 4 V
